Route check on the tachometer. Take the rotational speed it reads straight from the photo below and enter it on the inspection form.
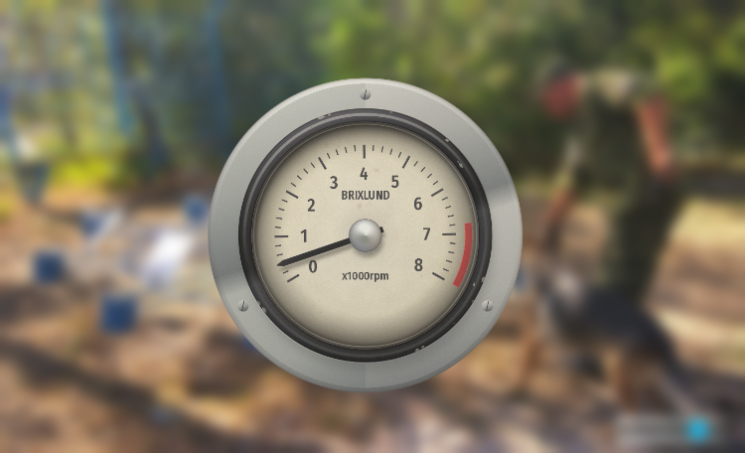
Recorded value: 400 rpm
